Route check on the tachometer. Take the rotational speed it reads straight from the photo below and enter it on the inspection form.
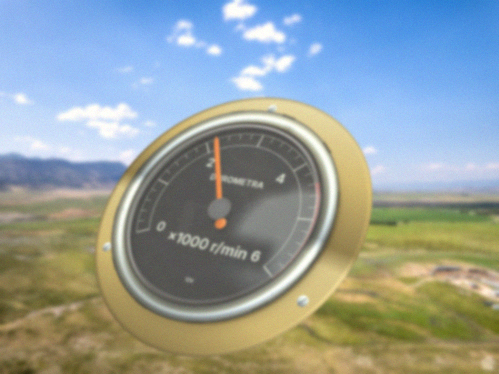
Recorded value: 2200 rpm
